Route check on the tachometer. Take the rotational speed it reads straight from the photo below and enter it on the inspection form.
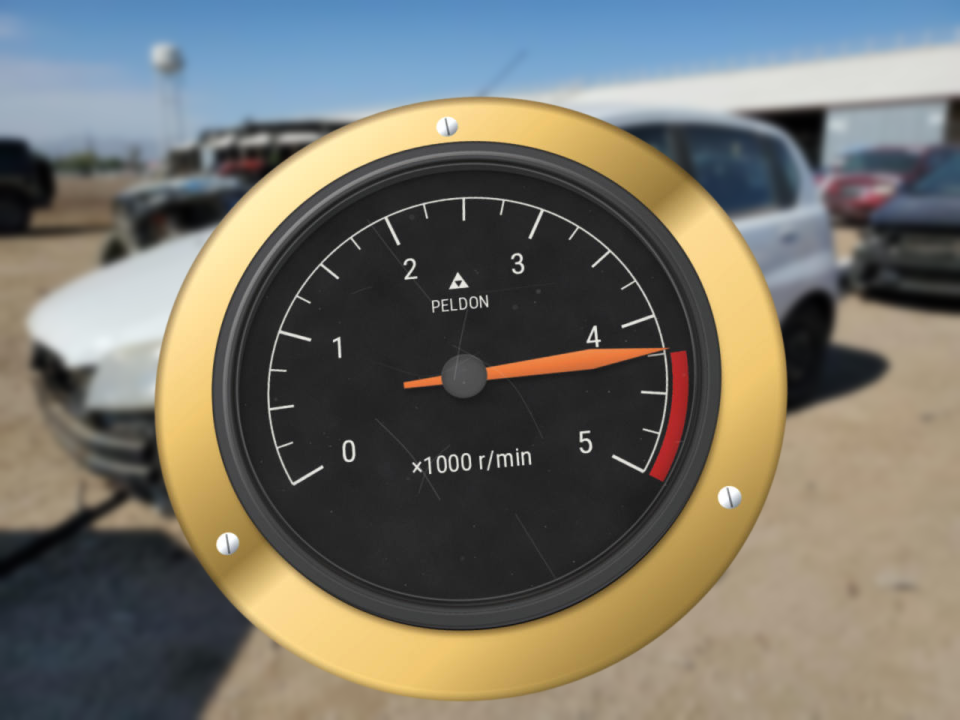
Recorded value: 4250 rpm
